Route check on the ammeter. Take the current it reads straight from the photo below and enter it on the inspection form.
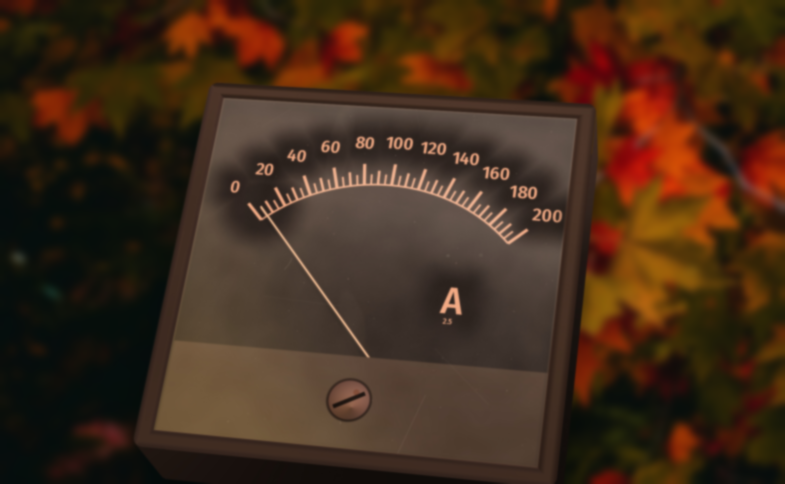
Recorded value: 5 A
